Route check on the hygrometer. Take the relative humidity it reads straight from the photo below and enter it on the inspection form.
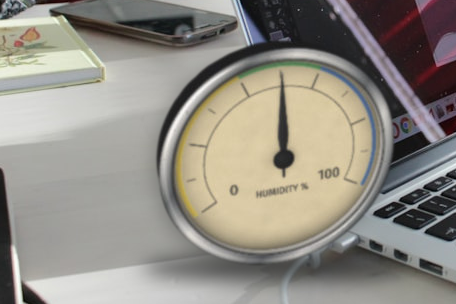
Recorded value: 50 %
